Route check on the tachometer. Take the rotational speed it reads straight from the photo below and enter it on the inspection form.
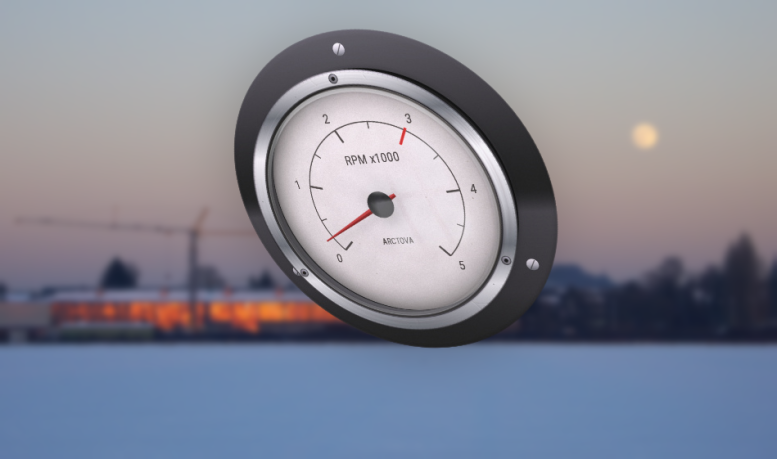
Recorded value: 250 rpm
